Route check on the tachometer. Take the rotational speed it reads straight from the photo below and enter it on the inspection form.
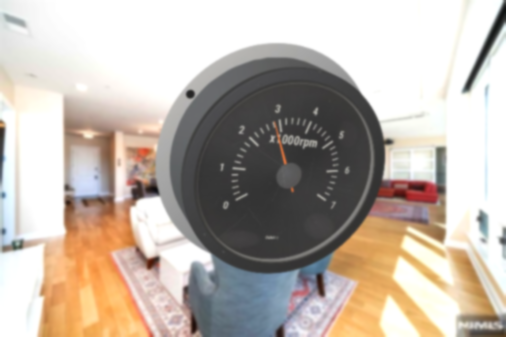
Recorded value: 2800 rpm
